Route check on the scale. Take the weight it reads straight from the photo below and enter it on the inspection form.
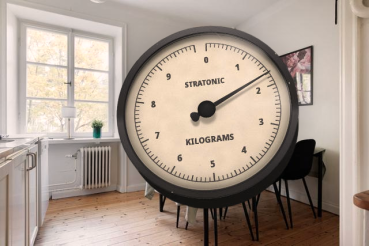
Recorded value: 1.7 kg
